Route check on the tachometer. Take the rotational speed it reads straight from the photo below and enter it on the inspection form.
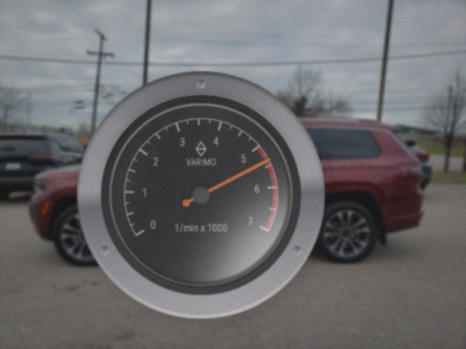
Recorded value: 5375 rpm
